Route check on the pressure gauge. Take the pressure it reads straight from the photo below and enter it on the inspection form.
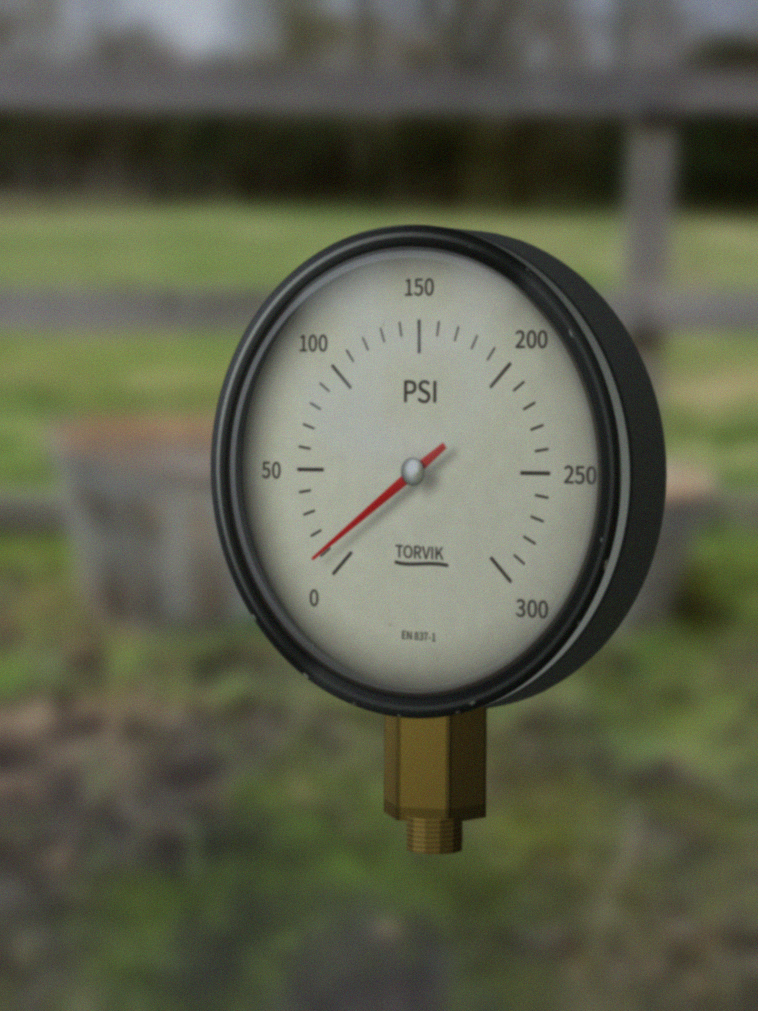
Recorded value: 10 psi
